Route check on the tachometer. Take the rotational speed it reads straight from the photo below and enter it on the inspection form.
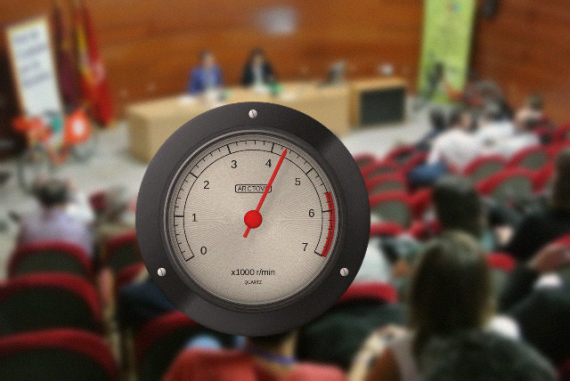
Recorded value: 4300 rpm
